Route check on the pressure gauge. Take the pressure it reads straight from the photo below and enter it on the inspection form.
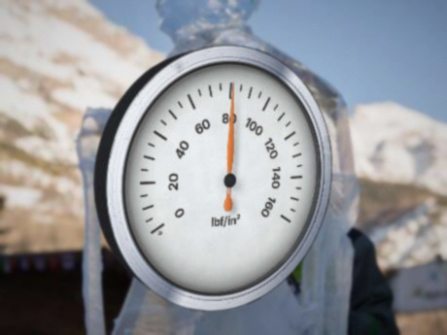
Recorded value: 80 psi
